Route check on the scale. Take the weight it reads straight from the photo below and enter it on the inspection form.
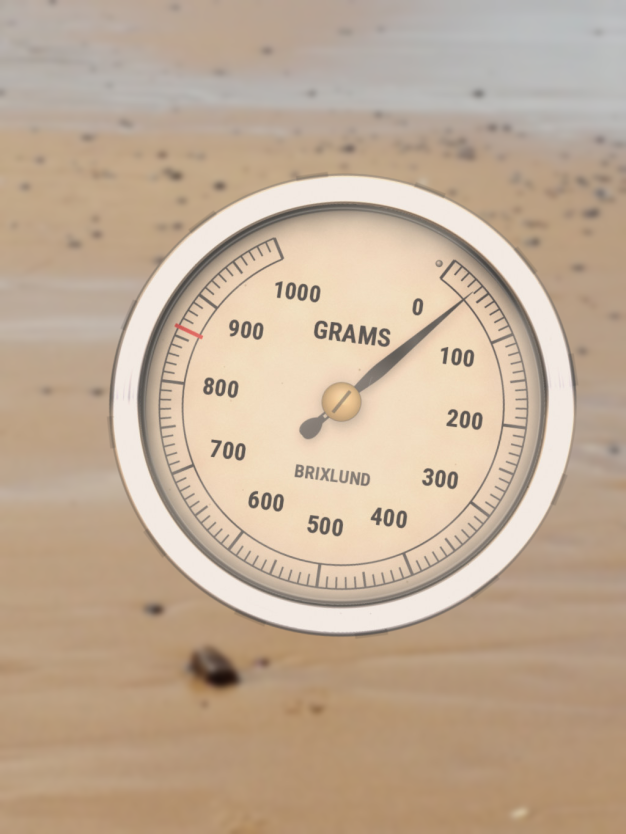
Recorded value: 40 g
